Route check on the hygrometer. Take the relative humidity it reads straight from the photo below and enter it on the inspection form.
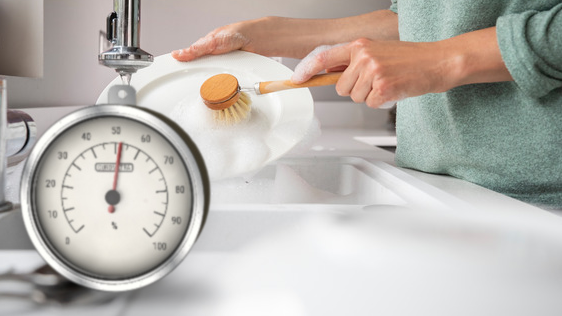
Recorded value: 52.5 %
